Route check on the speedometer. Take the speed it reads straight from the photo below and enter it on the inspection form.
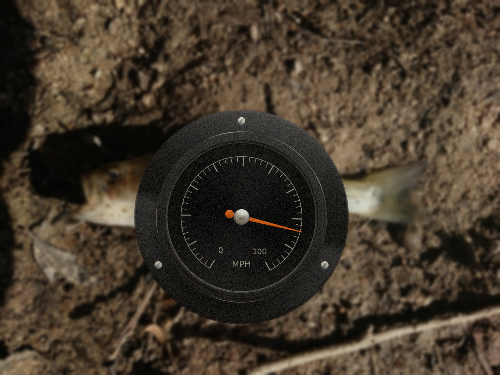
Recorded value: 84 mph
